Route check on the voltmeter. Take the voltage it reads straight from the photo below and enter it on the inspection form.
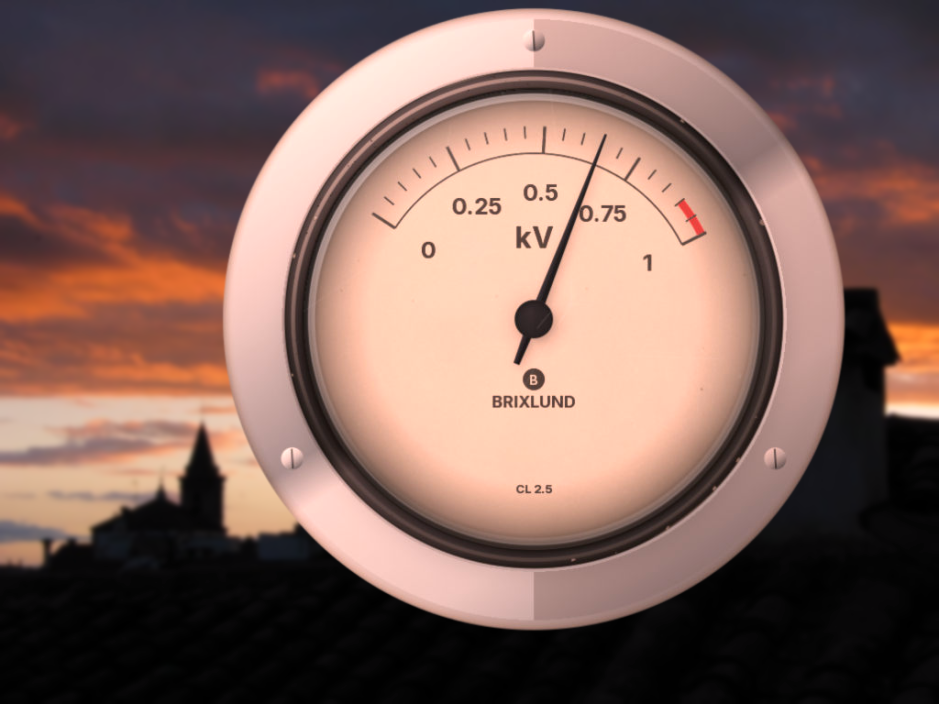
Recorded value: 0.65 kV
